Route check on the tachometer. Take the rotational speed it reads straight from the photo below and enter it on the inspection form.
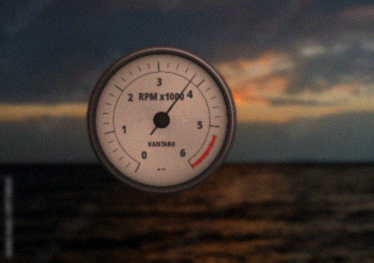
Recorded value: 3800 rpm
